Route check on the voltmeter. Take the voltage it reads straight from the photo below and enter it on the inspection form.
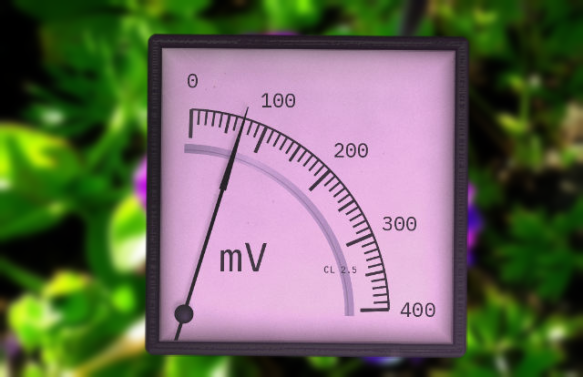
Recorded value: 70 mV
